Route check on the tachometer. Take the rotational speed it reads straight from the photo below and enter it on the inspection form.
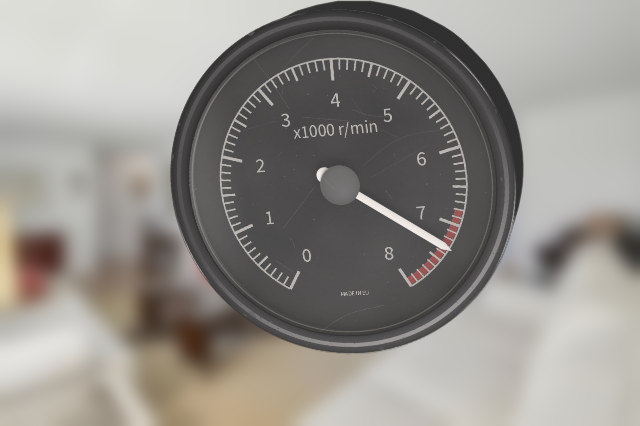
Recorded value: 7300 rpm
